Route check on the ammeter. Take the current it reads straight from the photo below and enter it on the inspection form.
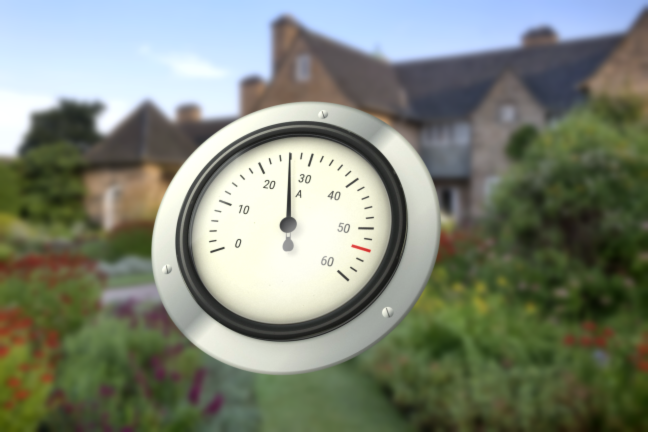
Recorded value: 26 A
